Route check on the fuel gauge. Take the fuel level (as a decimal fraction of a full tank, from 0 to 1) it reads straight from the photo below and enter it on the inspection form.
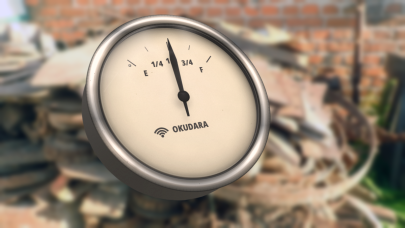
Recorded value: 0.5
